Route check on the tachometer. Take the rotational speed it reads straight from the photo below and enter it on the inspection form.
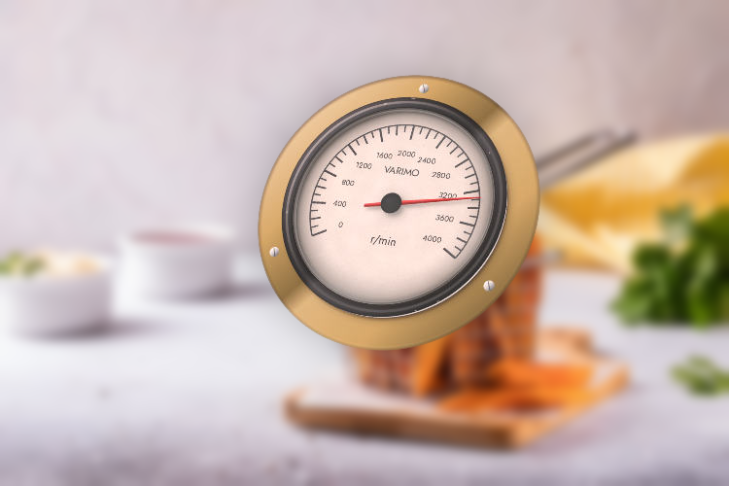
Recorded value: 3300 rpm
